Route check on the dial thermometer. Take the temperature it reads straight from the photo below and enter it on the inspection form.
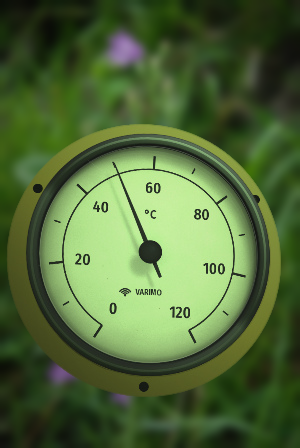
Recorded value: 50 °C
